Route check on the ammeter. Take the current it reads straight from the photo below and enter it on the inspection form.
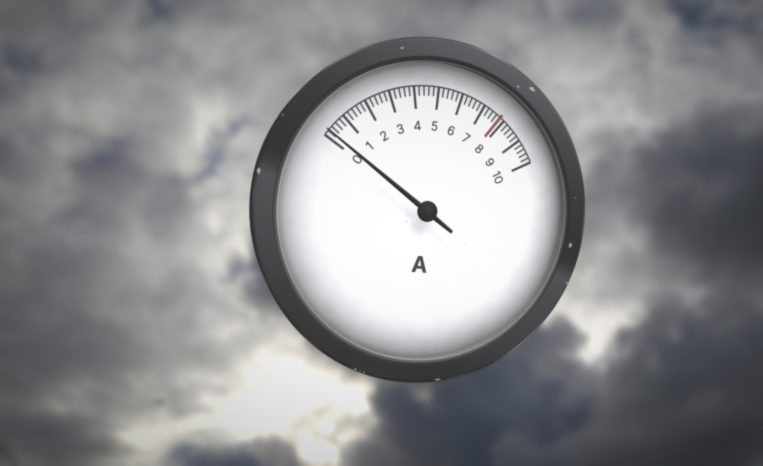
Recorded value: 0.2 A
